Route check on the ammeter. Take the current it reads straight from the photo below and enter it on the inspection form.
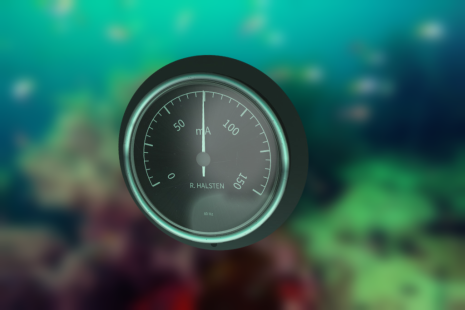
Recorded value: 75 mA
